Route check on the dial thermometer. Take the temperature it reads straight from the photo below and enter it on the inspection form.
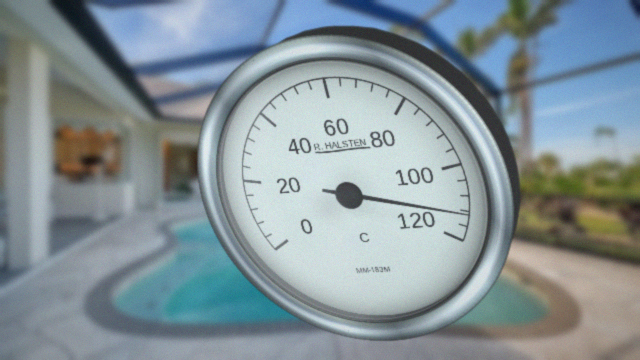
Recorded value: 112 °C
